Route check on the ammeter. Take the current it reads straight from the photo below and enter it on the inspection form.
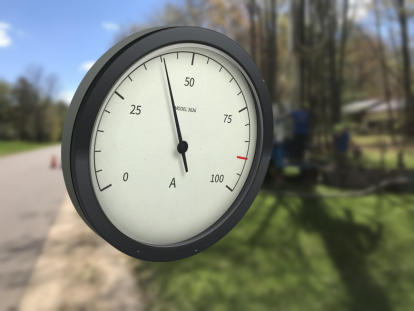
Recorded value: 40 A
